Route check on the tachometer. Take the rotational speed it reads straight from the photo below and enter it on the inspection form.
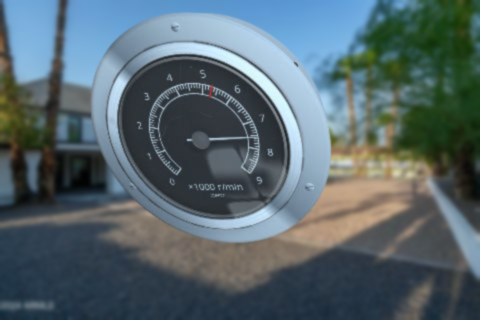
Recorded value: 7500 rpm
